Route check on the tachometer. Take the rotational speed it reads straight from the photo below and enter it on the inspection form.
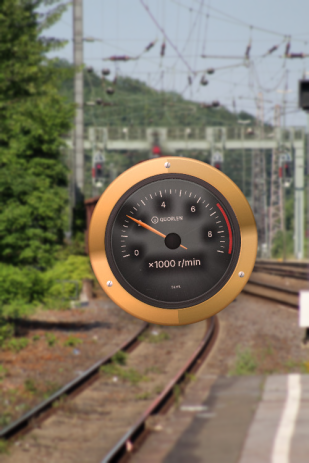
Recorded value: 2000 rpm
